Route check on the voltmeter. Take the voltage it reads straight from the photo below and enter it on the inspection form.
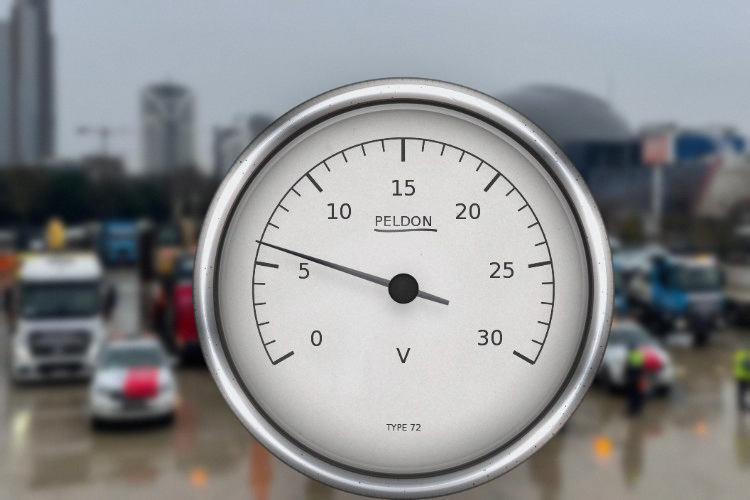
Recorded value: 6 V
